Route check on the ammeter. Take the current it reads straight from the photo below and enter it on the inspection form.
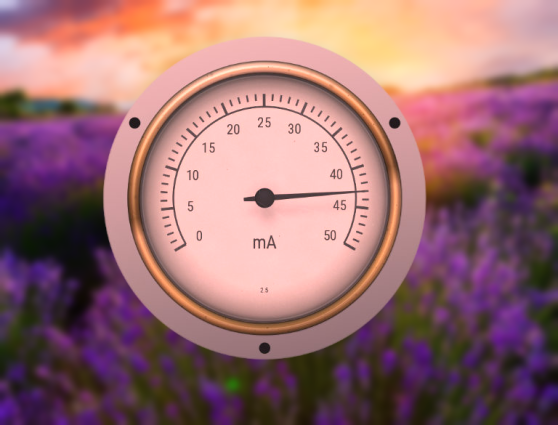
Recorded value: 43 mA
